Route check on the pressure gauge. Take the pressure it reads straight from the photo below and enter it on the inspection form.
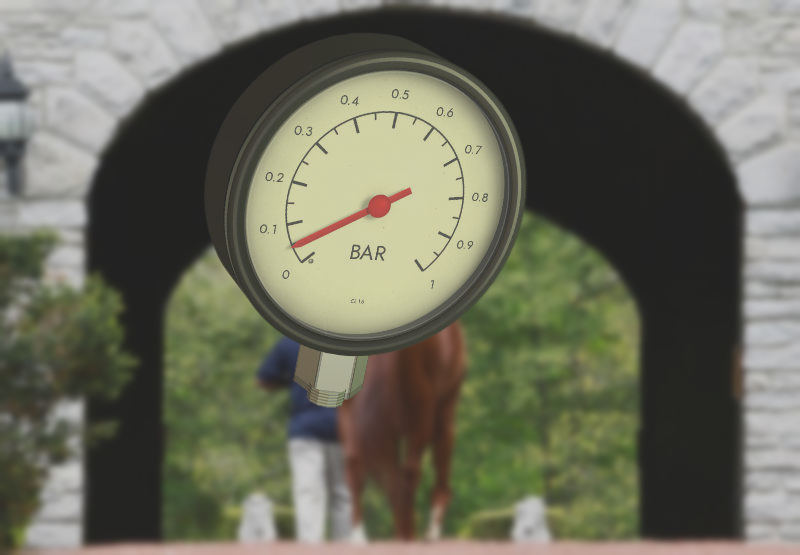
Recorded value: 0.05 bar
